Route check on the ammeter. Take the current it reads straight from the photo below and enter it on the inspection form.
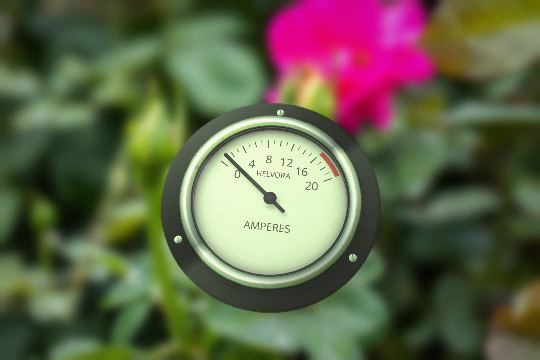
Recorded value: 1 A
